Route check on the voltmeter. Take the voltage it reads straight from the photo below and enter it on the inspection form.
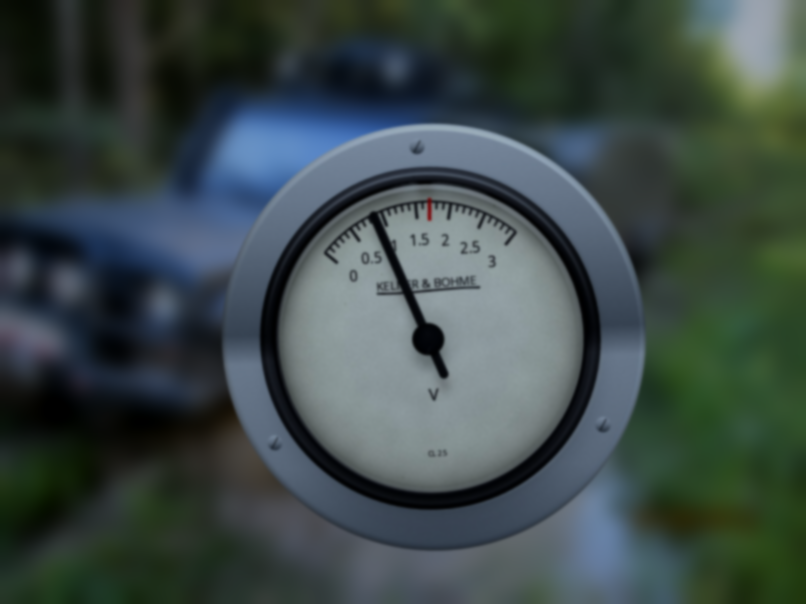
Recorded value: 0.9 V
